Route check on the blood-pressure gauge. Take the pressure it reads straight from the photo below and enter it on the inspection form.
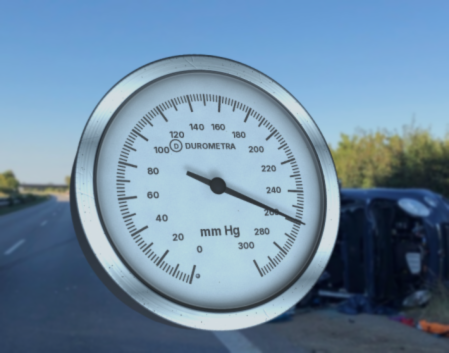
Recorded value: 260 mmHg
